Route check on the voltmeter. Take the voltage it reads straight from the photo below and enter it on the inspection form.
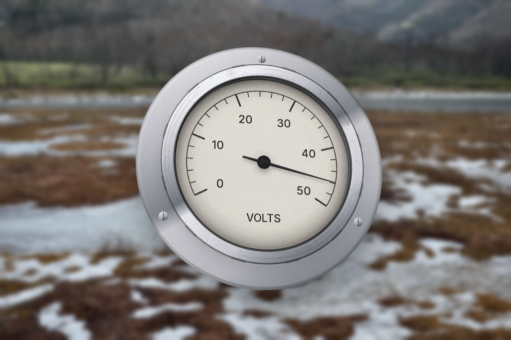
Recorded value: 46 V
